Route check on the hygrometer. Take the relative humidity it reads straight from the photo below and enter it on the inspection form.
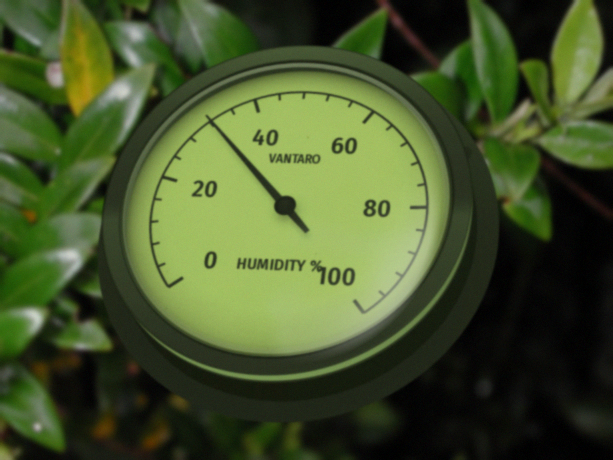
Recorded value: 32 %
